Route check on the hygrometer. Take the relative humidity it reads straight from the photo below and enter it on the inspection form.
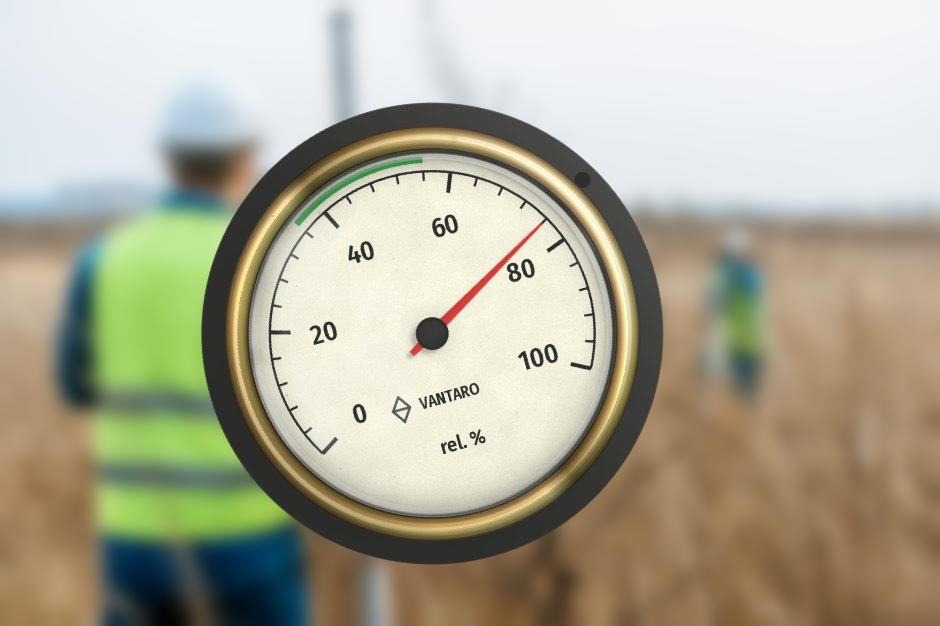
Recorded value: 76 %
